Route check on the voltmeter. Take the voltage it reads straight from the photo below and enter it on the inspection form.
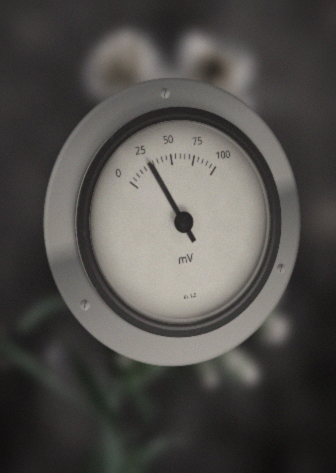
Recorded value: 25 mV
